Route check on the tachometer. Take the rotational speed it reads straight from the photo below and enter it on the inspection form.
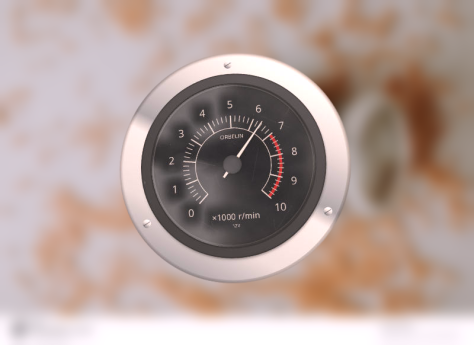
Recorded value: 6400 rpm
